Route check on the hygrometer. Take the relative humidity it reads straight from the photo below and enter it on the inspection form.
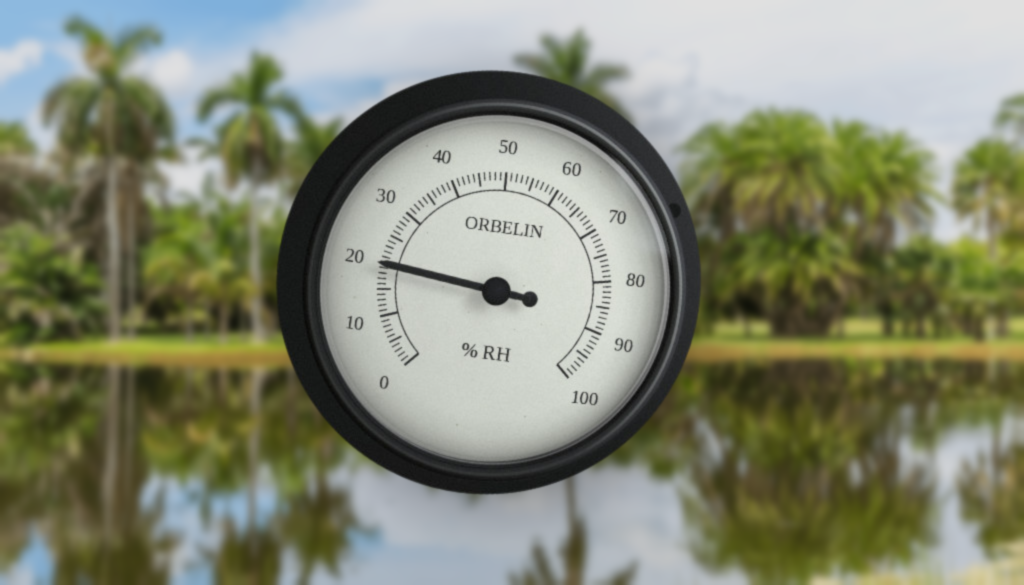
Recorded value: 20 %
